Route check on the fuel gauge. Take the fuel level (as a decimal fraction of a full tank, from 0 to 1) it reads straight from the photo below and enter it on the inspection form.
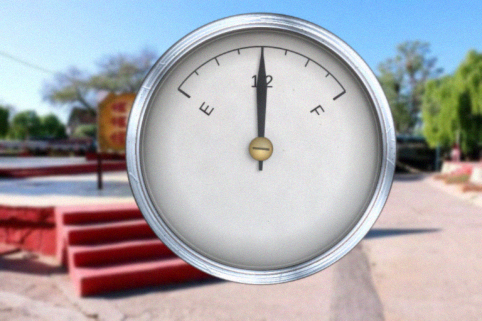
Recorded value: 0.5
